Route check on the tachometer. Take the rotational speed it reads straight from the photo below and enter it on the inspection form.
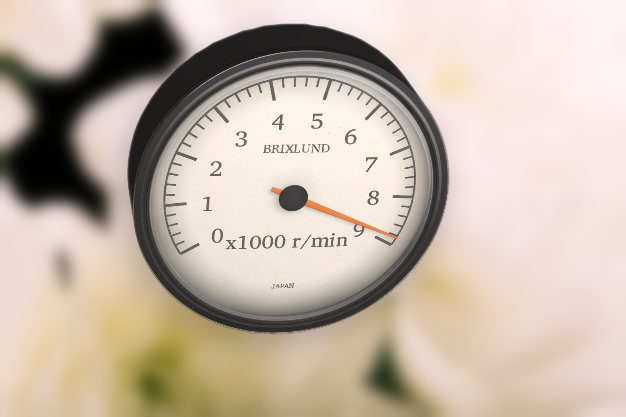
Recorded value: 8800 rpm
